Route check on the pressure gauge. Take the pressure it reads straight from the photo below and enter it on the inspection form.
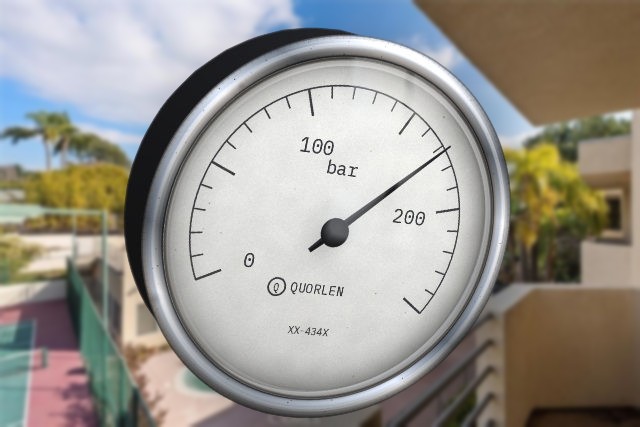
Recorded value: 170 bar
